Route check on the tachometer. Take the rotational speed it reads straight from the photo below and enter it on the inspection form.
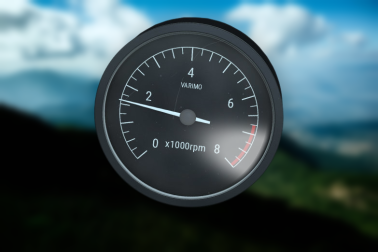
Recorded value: 1625 rpm
